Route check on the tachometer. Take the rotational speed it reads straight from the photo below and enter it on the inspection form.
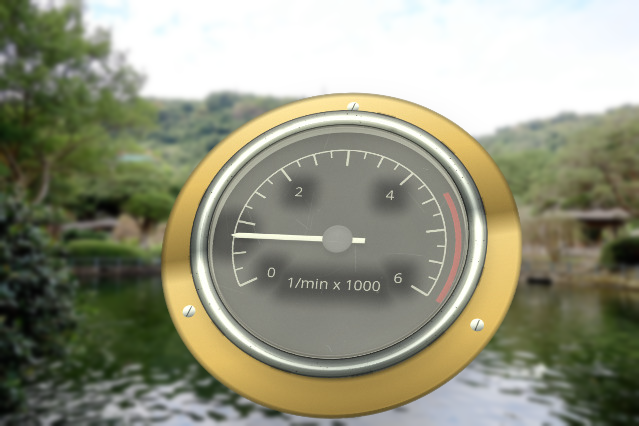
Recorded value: 750 rpm
